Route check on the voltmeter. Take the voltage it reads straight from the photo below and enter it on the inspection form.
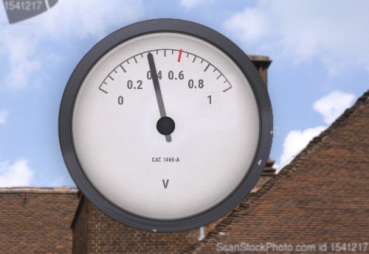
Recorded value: 0.4 V
